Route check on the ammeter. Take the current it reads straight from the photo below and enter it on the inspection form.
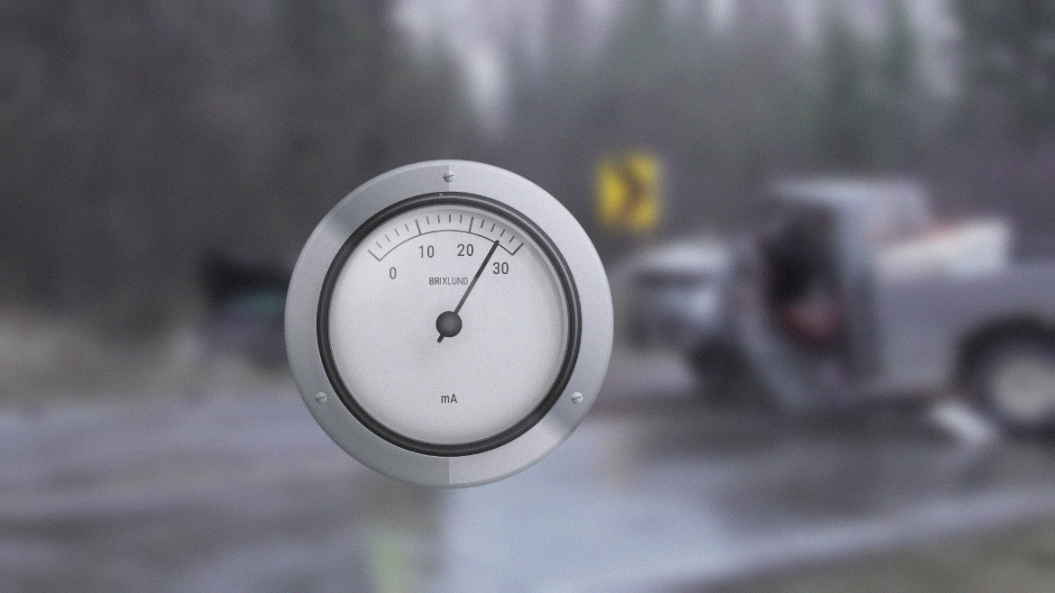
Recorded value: 26 mA
